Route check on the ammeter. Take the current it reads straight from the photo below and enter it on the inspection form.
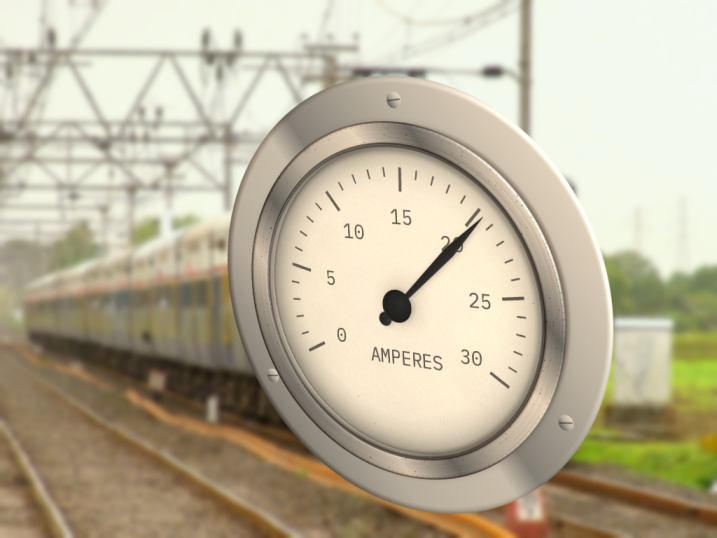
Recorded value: 20.5 A
